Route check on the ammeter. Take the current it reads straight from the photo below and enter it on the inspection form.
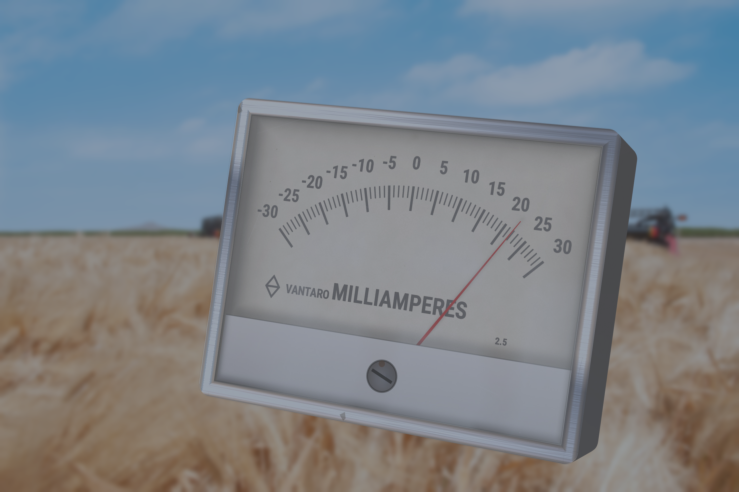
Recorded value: 22 mA
